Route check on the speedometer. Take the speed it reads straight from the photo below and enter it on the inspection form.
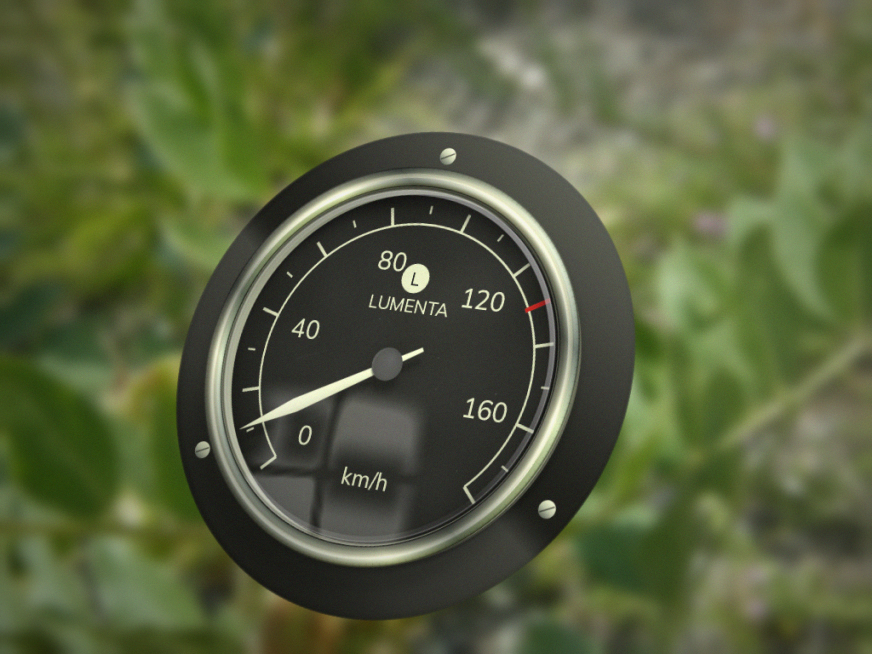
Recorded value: 10 km/h
